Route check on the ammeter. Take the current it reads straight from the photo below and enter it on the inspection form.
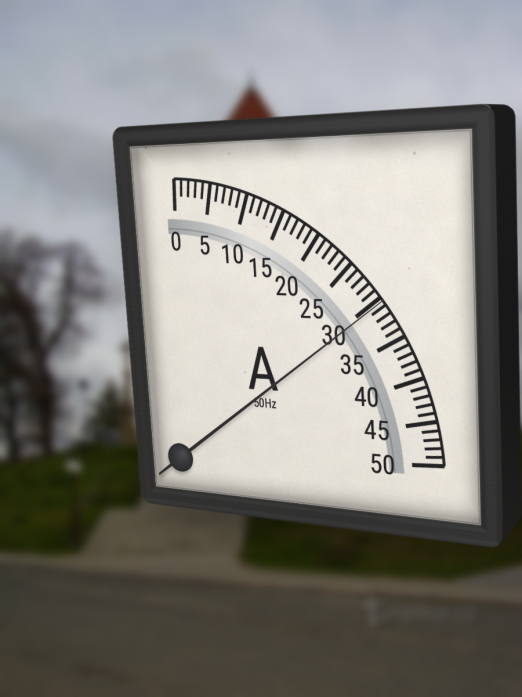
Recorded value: 30.5 A
